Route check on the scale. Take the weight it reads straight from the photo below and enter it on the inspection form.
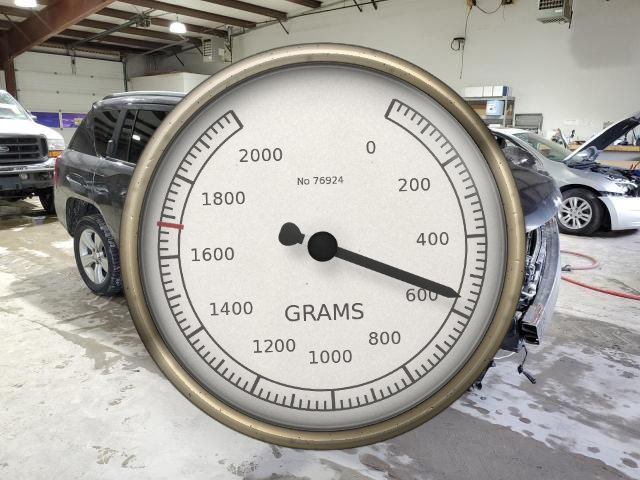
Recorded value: 560 g
